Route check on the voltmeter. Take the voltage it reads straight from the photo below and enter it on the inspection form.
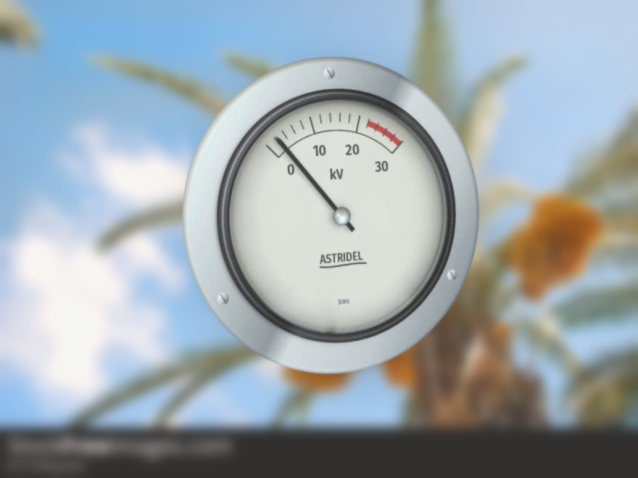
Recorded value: 2 kV
